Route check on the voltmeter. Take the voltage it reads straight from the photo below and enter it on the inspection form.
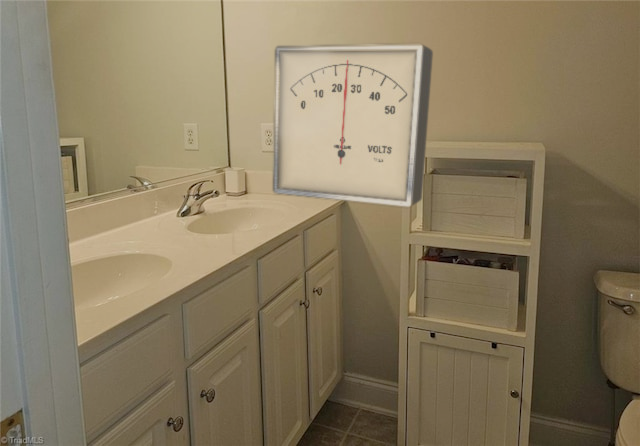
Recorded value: 25 V
